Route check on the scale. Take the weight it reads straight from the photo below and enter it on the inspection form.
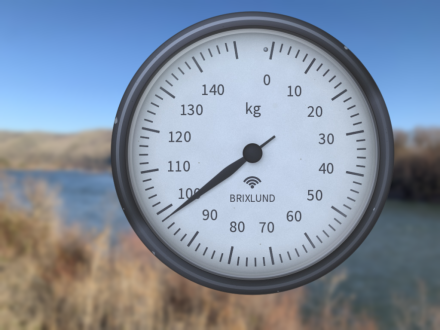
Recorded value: 98 kg
